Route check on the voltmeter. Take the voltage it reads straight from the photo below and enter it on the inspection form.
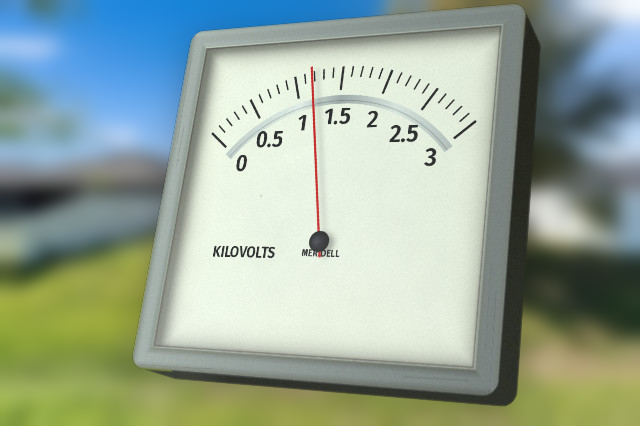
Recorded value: 1.2 kV
